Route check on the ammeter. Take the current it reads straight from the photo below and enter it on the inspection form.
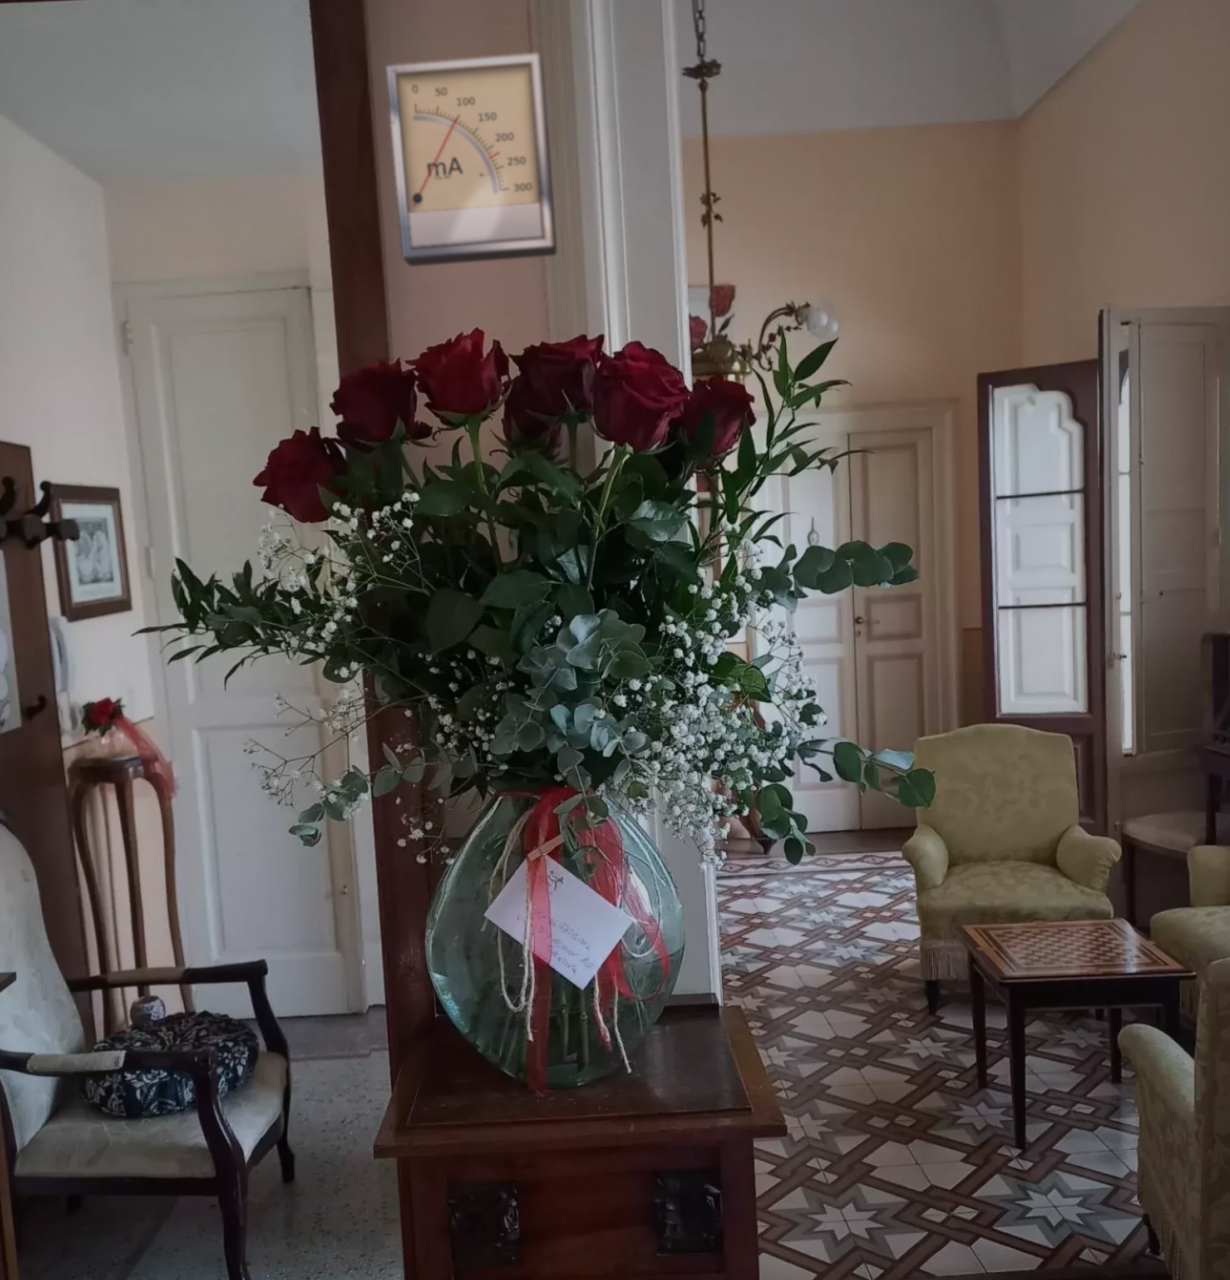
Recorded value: 100 mA
